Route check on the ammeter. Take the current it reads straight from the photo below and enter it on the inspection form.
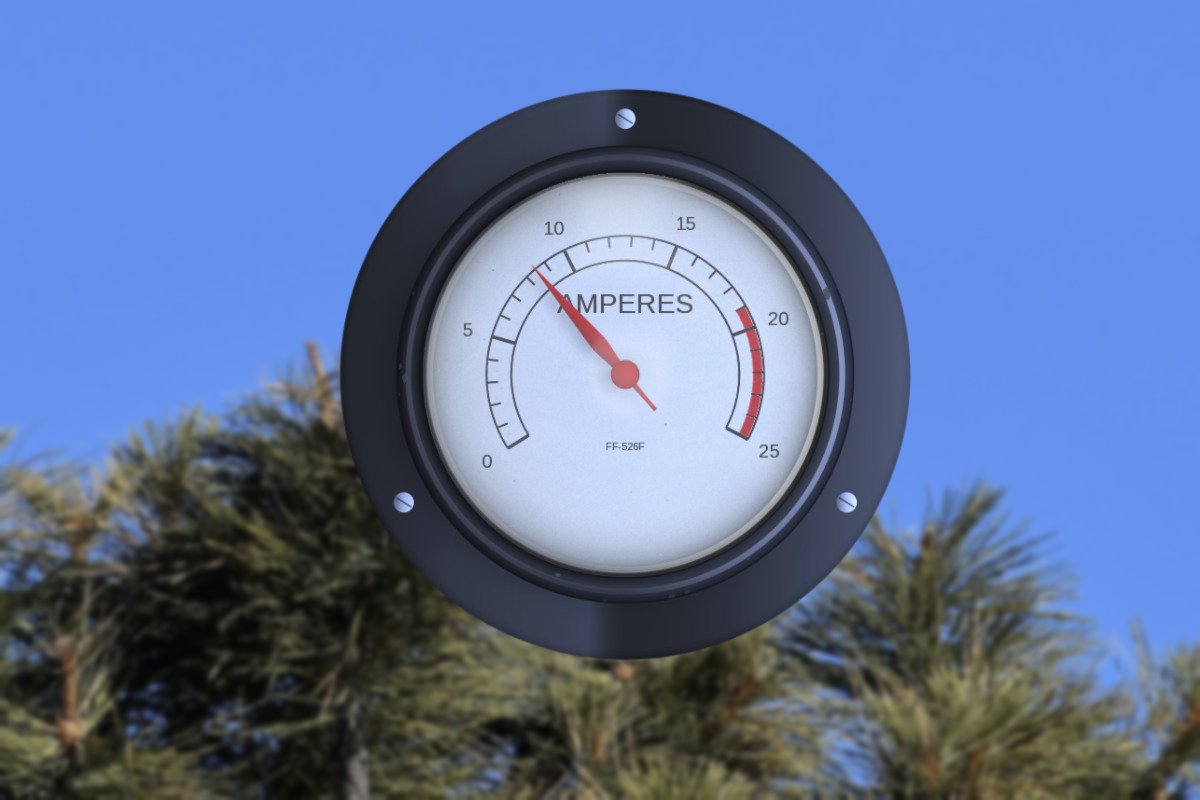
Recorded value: 8.5 A
